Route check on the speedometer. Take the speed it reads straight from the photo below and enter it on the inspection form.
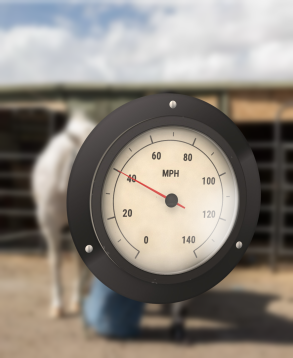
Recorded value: 40 mph
